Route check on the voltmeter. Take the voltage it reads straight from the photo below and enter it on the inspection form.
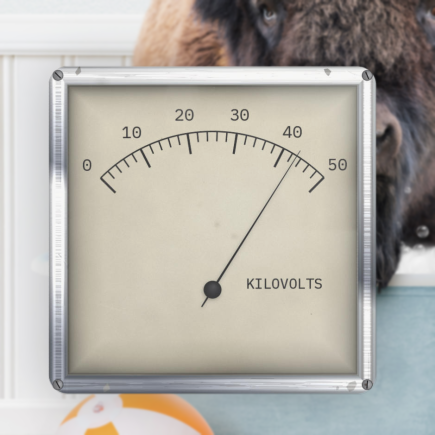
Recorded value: 43 kV
